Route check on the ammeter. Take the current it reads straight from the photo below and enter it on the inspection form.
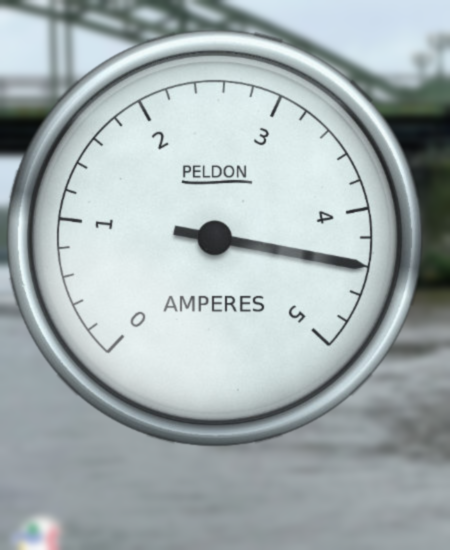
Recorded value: 4.4 A
